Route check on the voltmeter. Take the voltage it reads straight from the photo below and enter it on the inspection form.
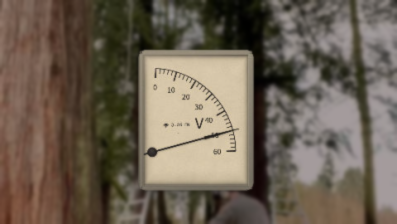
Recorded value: 50 V
